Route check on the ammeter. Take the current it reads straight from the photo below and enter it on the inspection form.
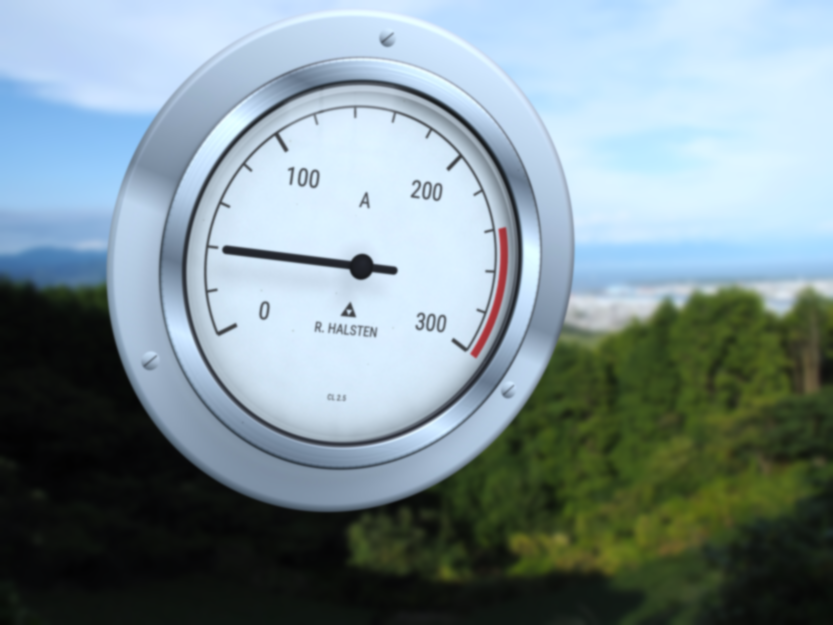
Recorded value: 40 A
